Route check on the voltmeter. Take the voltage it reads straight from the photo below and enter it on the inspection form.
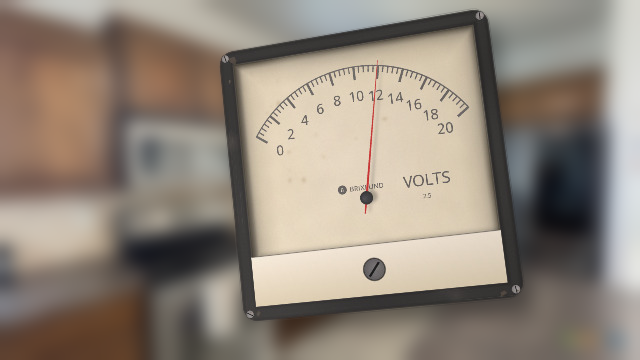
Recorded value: 12 V
